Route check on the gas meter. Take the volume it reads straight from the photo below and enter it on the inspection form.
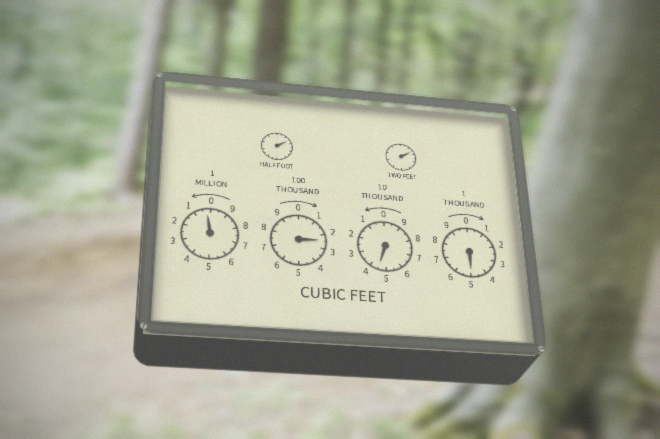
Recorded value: 24500 ft³
